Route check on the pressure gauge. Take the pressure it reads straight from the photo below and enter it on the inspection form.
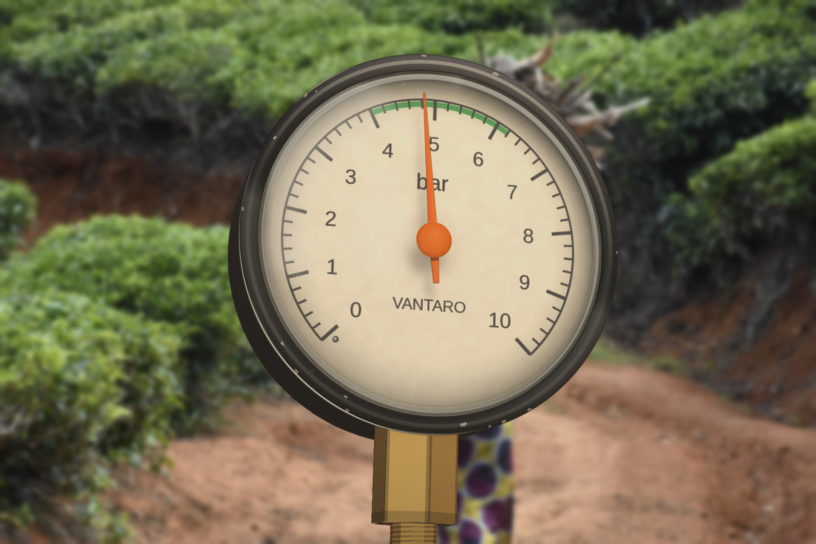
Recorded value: 4.8 bar
